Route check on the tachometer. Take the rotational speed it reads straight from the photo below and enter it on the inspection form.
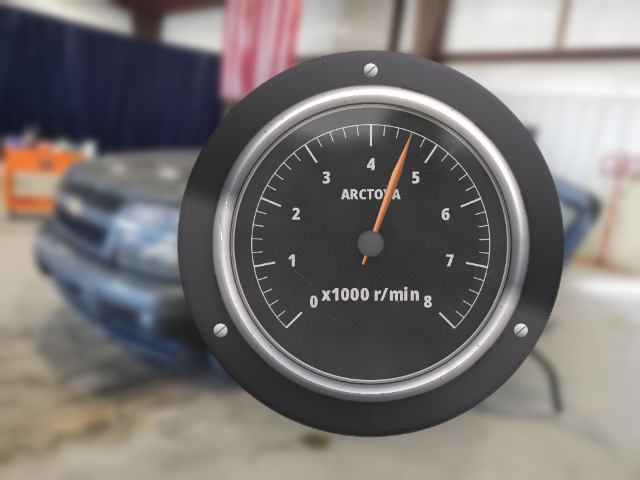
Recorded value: 4600 rpm
